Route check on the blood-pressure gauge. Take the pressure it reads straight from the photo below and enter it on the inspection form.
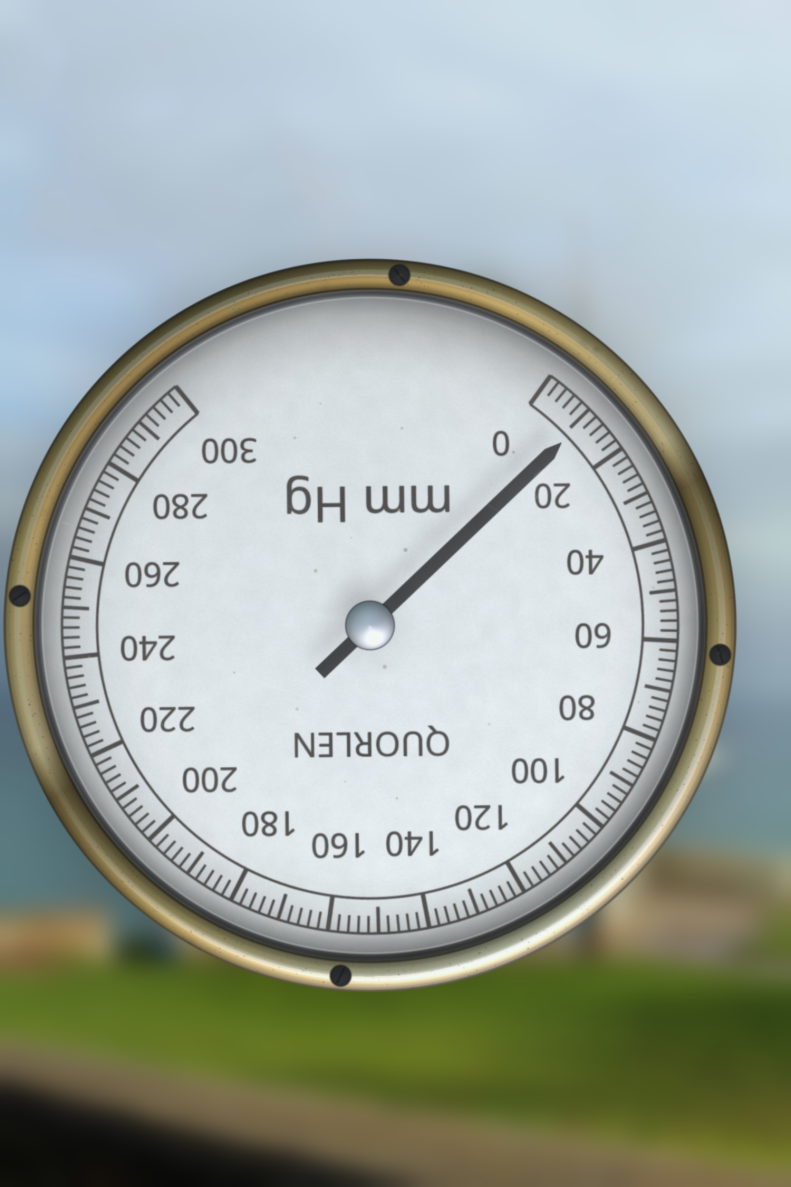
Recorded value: 11 mmHg
